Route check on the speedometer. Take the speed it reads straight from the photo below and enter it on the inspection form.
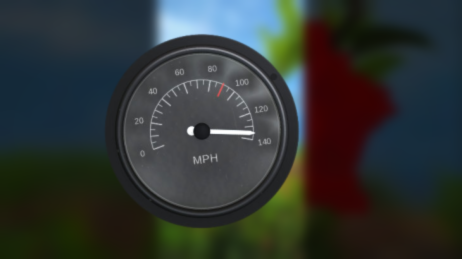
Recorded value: 135 mph
